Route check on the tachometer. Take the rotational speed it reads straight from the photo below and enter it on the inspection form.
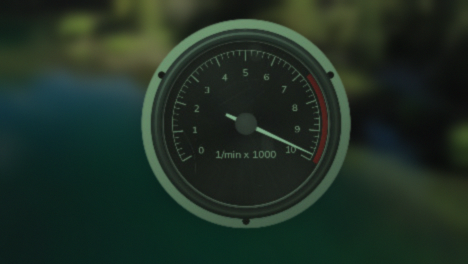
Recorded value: 9800 rpm
